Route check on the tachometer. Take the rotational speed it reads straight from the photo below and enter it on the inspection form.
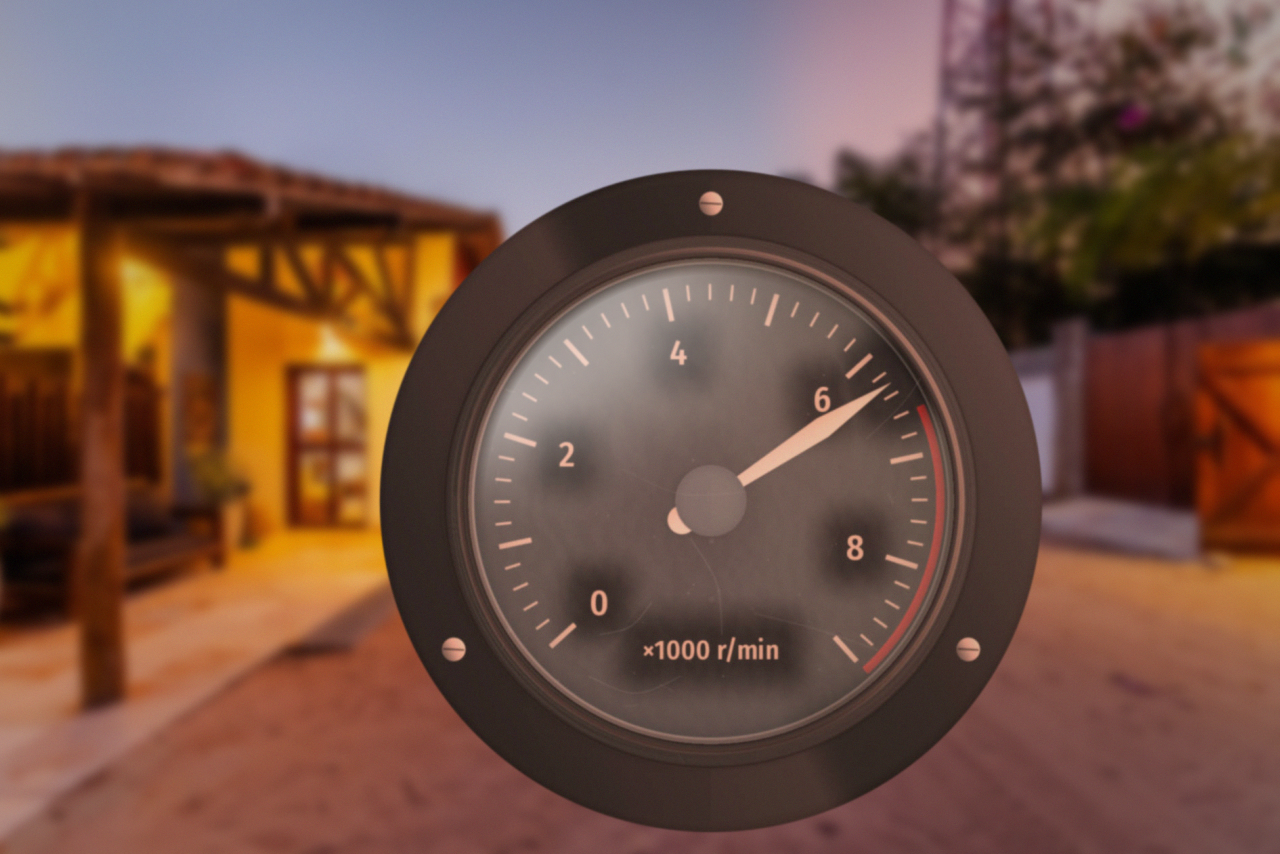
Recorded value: 6300 rpm
